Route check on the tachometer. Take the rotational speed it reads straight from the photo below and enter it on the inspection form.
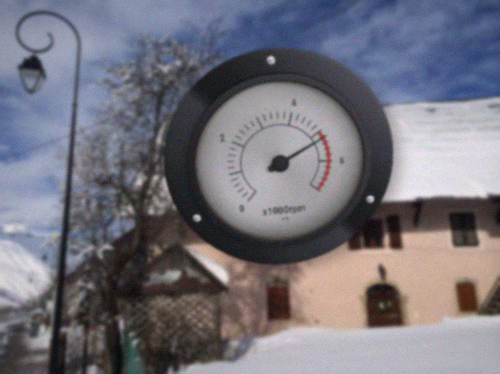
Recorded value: 5200 rpm
